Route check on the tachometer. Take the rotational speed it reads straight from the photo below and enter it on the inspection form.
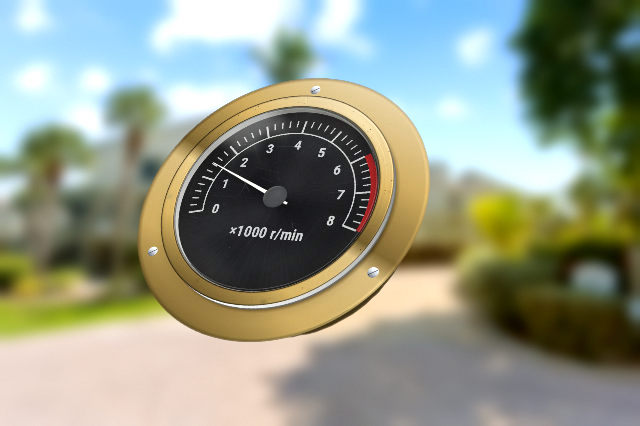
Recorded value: 1400 rpm
